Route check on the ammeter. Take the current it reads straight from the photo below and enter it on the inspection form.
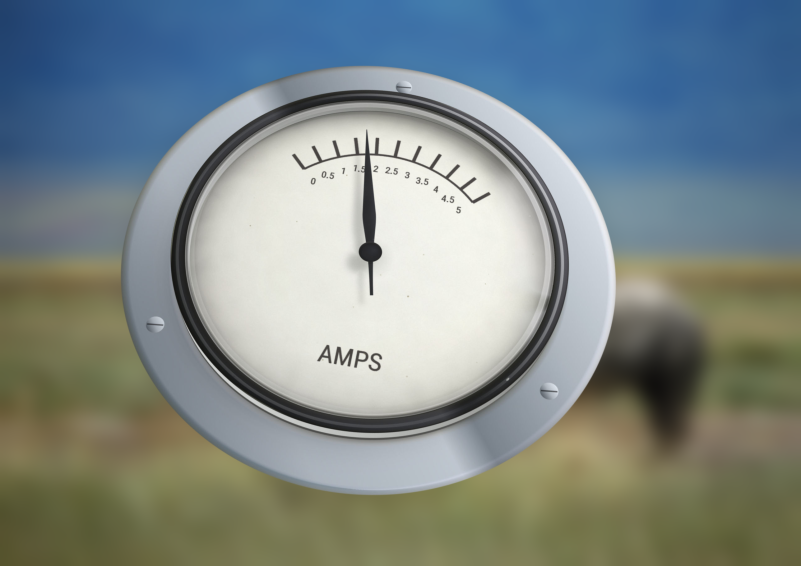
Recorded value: 1.75 A
